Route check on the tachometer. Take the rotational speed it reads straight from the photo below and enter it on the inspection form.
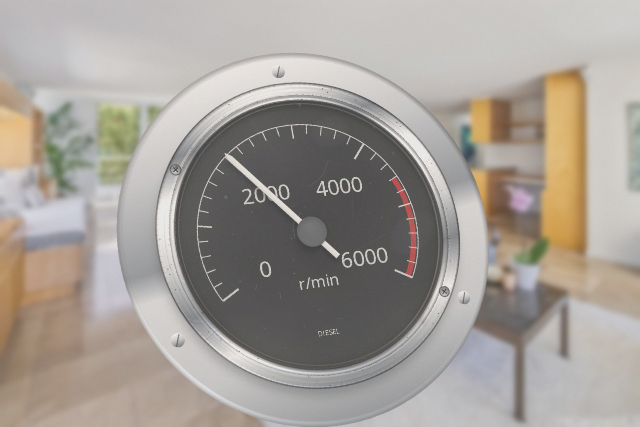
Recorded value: 2000 rpm
